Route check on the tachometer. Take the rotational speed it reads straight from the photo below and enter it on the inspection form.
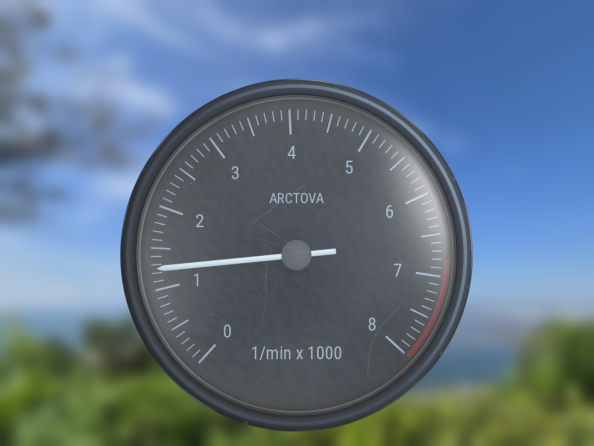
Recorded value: 1250 rpm
